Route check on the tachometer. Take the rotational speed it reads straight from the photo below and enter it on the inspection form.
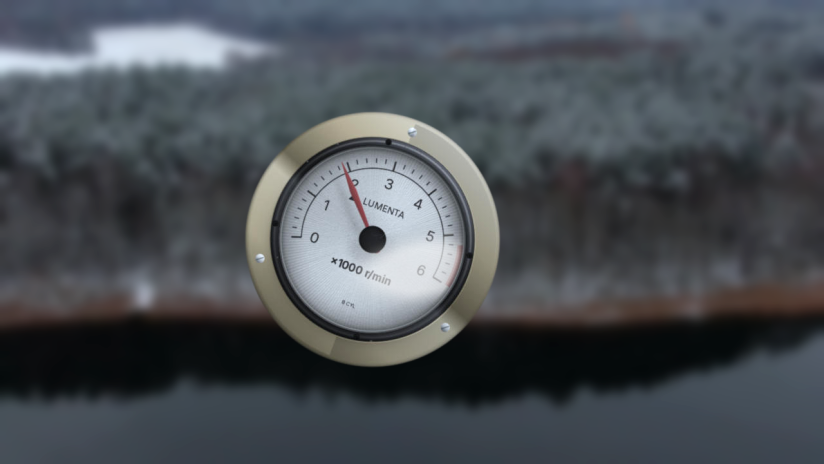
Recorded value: 1900 rpm
